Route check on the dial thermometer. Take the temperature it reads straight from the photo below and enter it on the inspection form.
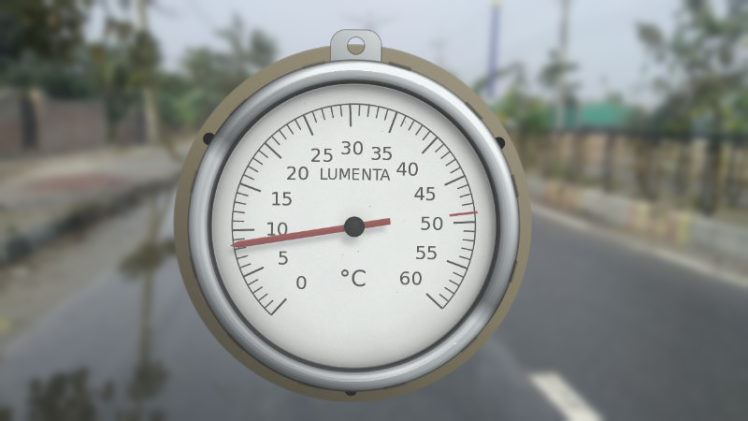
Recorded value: 8.5 °C
